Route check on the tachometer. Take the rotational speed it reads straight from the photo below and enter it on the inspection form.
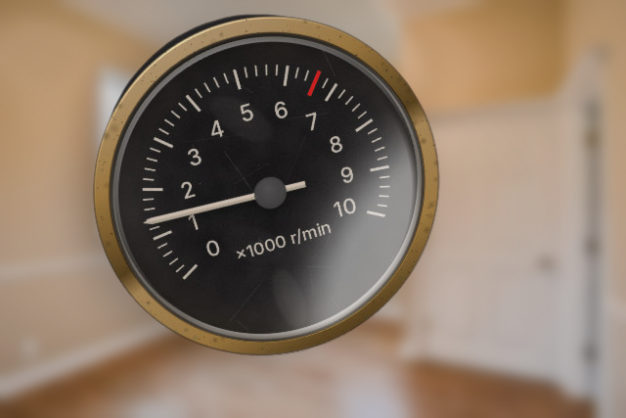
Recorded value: 1400 rpm
